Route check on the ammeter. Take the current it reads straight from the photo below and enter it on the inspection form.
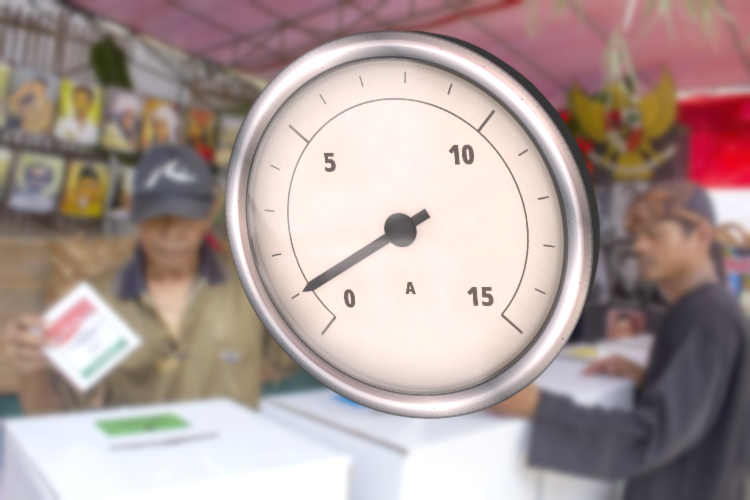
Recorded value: 1 A
